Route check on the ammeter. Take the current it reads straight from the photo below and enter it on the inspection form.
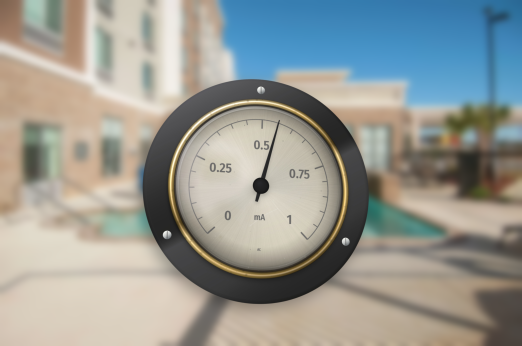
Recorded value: 0.55 mA
